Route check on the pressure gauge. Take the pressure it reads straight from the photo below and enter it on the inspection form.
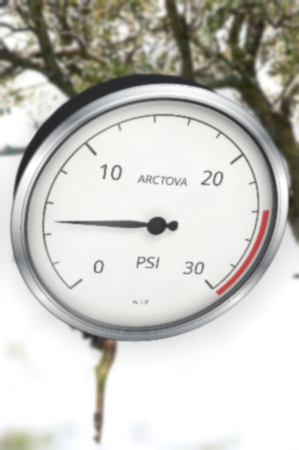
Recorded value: 5 psi
